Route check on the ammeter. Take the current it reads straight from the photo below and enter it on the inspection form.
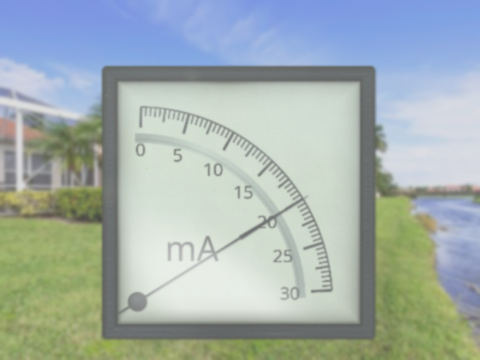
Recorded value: 20 mA
